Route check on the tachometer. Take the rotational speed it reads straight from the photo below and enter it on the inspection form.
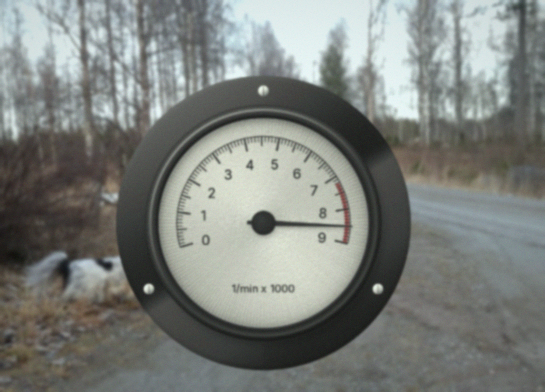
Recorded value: 8500 rpm
